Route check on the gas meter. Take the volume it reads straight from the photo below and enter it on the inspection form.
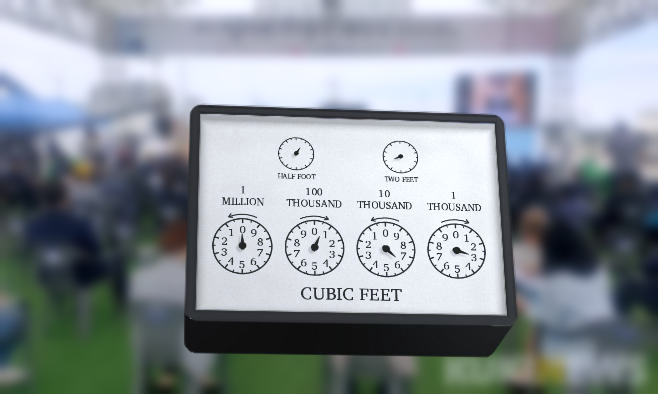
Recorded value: 6300 ft³
